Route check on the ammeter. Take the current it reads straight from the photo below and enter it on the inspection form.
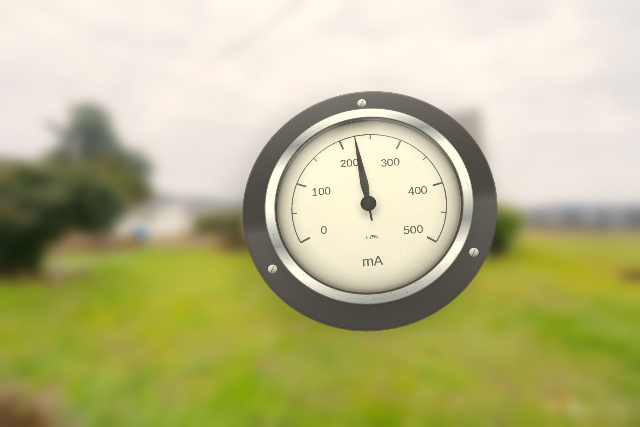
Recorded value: 225 mA
